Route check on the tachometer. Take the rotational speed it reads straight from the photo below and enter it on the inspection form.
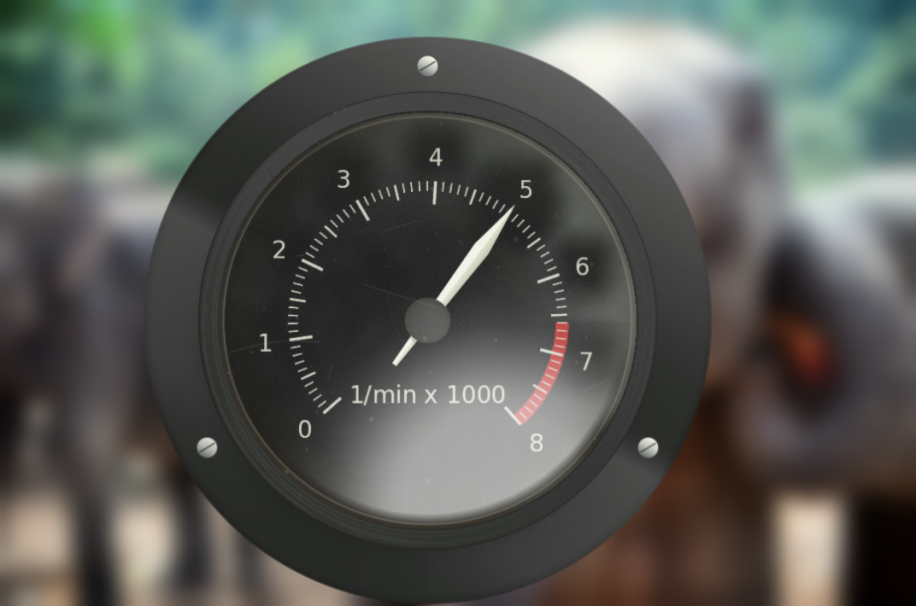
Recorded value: 5000 rpm
